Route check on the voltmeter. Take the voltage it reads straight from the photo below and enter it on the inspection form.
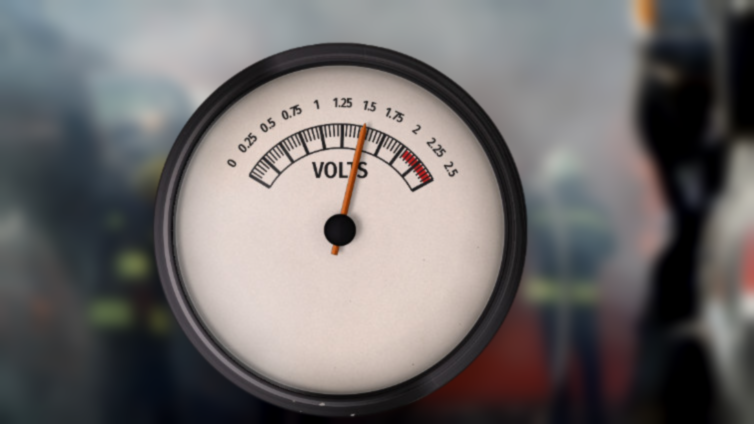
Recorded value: 1.5 V
